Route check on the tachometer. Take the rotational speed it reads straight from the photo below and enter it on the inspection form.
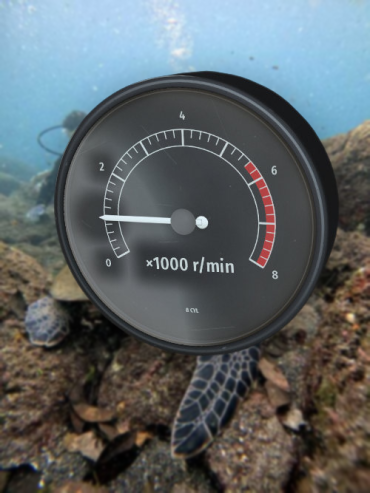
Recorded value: 1000 rpm
